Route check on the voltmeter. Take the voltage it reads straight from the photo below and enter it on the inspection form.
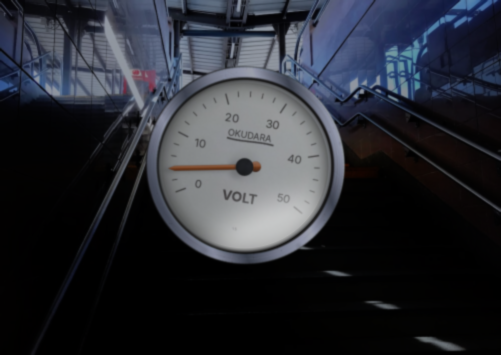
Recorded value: 4 V
